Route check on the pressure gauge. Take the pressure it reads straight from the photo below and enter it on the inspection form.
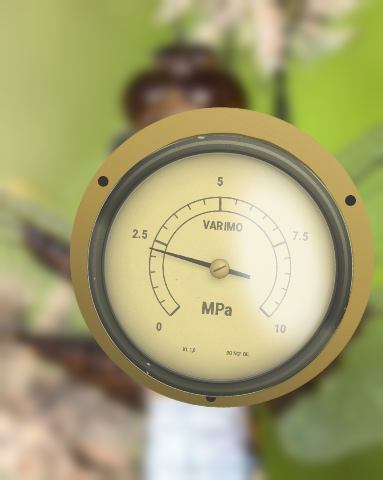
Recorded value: 2.25 MPa
